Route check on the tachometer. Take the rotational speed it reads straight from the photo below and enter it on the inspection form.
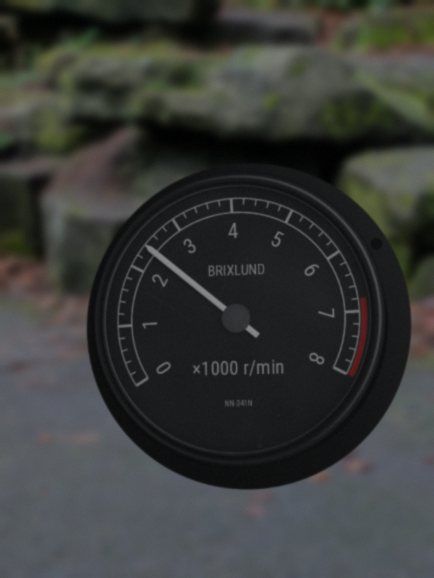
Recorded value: 2400 rpm
